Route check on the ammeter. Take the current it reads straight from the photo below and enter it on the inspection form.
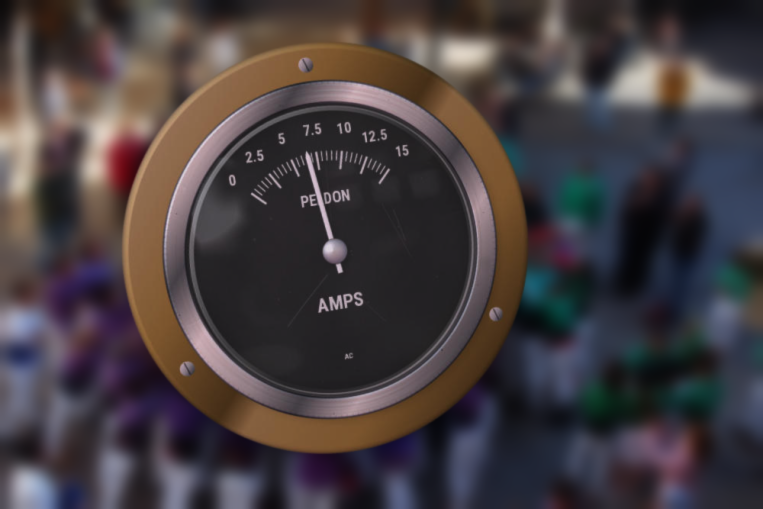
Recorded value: 6.5 A
